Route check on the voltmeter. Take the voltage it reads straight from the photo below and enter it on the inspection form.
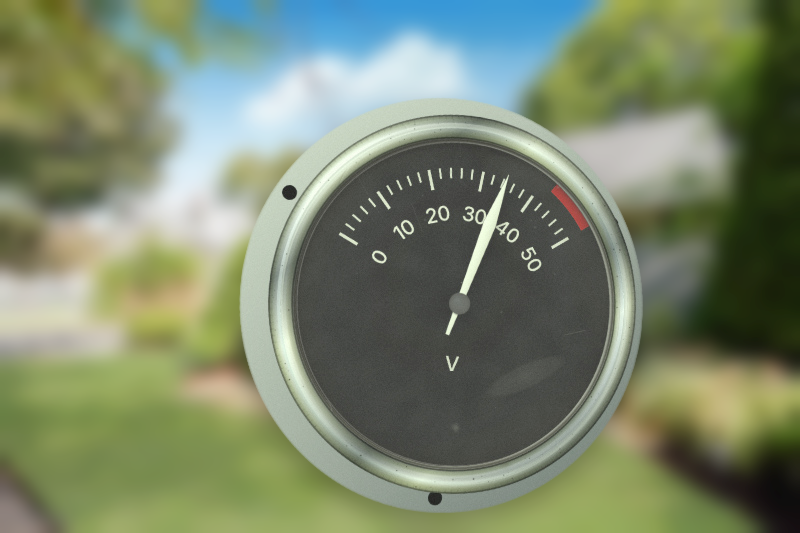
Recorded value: 34 V
